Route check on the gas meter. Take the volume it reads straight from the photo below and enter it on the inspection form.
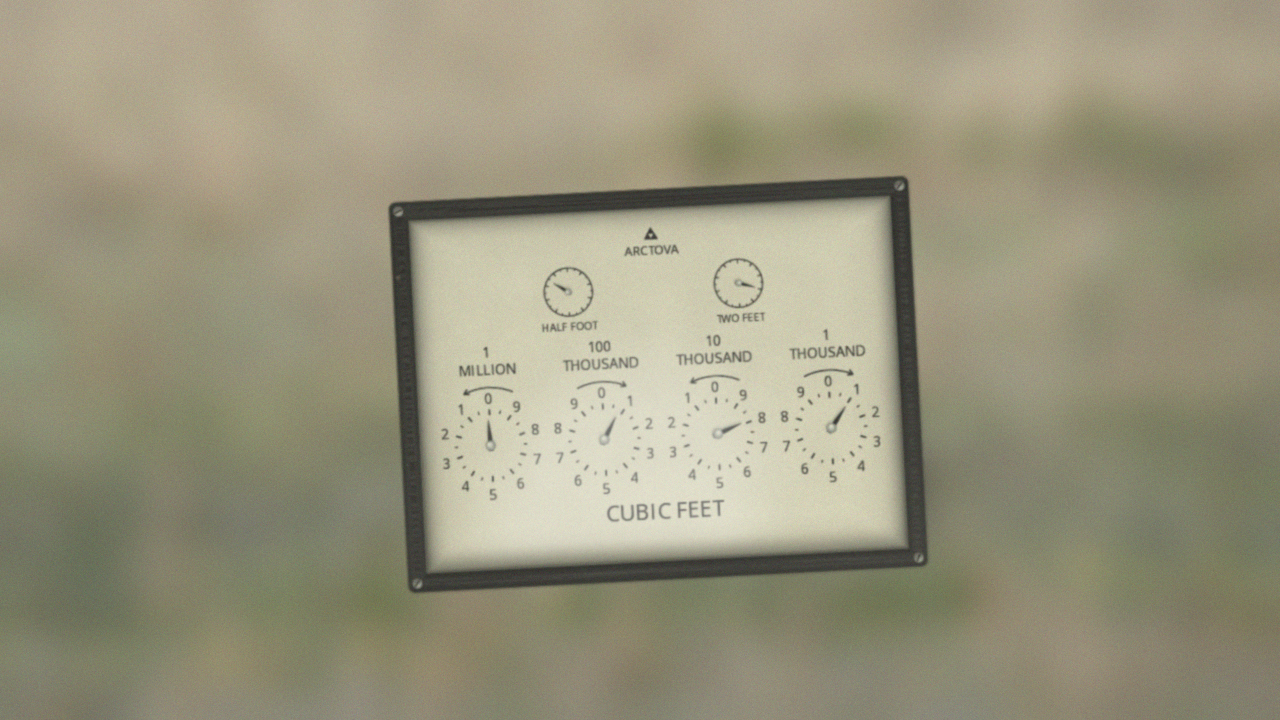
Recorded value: 8100 ft³
